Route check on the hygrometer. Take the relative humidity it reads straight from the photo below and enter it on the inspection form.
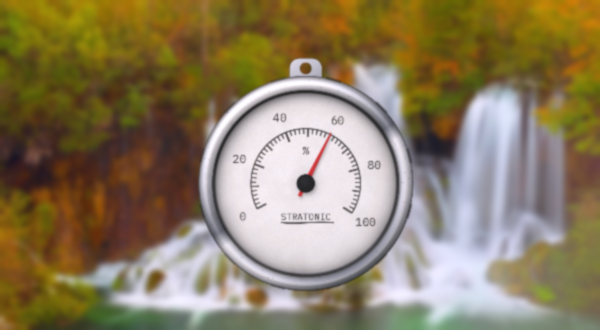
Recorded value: 60 %
